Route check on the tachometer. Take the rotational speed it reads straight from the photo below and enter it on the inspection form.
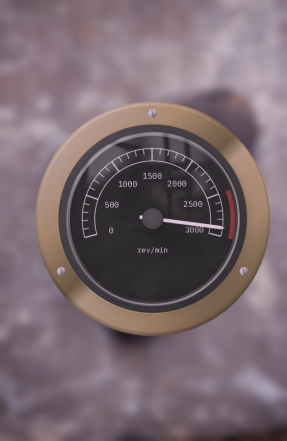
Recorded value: 2900 rpm
